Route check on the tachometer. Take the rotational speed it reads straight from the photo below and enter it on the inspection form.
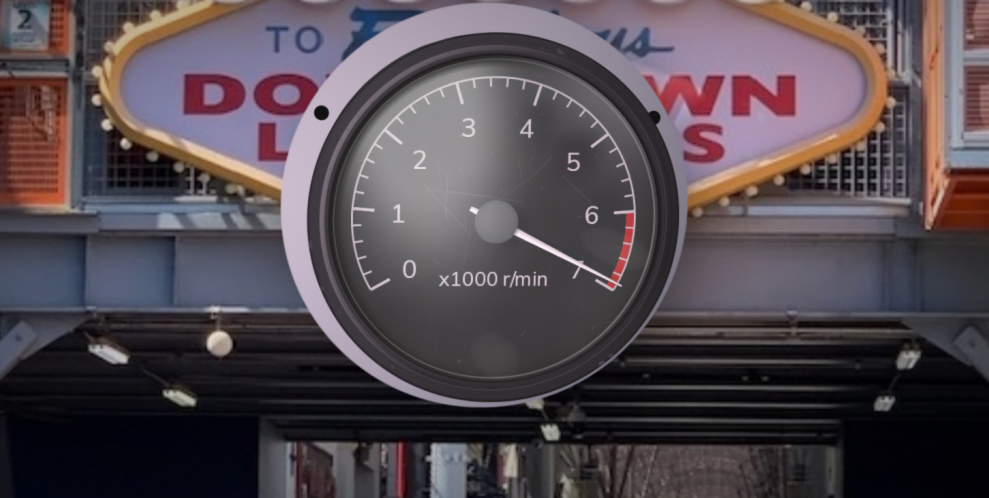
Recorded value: 6900 rpm
